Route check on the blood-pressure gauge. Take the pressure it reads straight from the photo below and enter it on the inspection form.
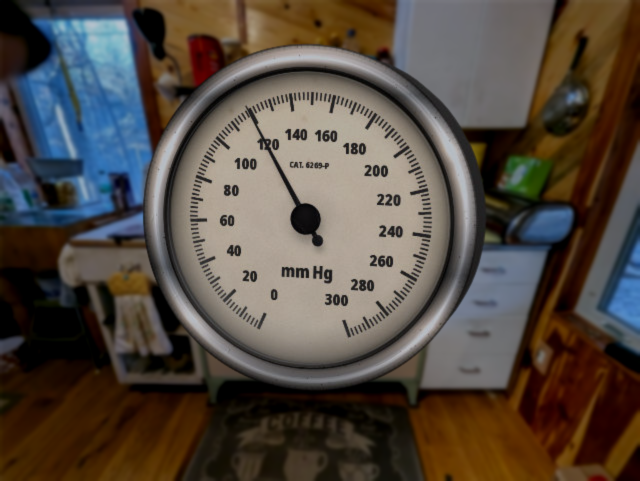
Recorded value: 120 mmHg
